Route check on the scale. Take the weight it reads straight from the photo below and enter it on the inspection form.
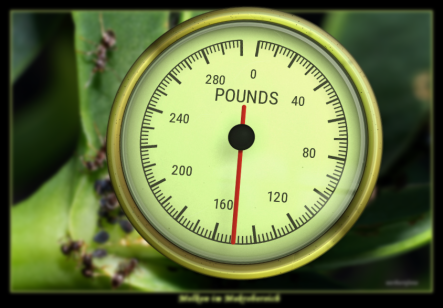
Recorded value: 150 lb
